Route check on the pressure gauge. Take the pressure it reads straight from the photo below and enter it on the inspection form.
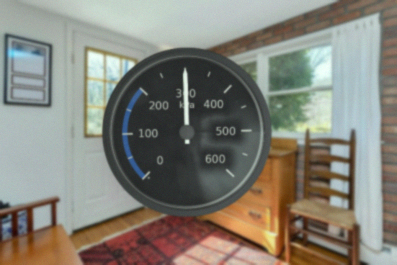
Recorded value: 300 kPa
